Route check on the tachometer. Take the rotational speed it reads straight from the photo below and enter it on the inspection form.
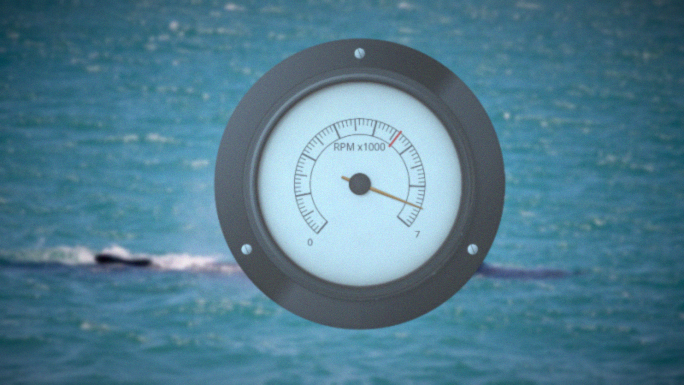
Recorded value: 6500 rpm
